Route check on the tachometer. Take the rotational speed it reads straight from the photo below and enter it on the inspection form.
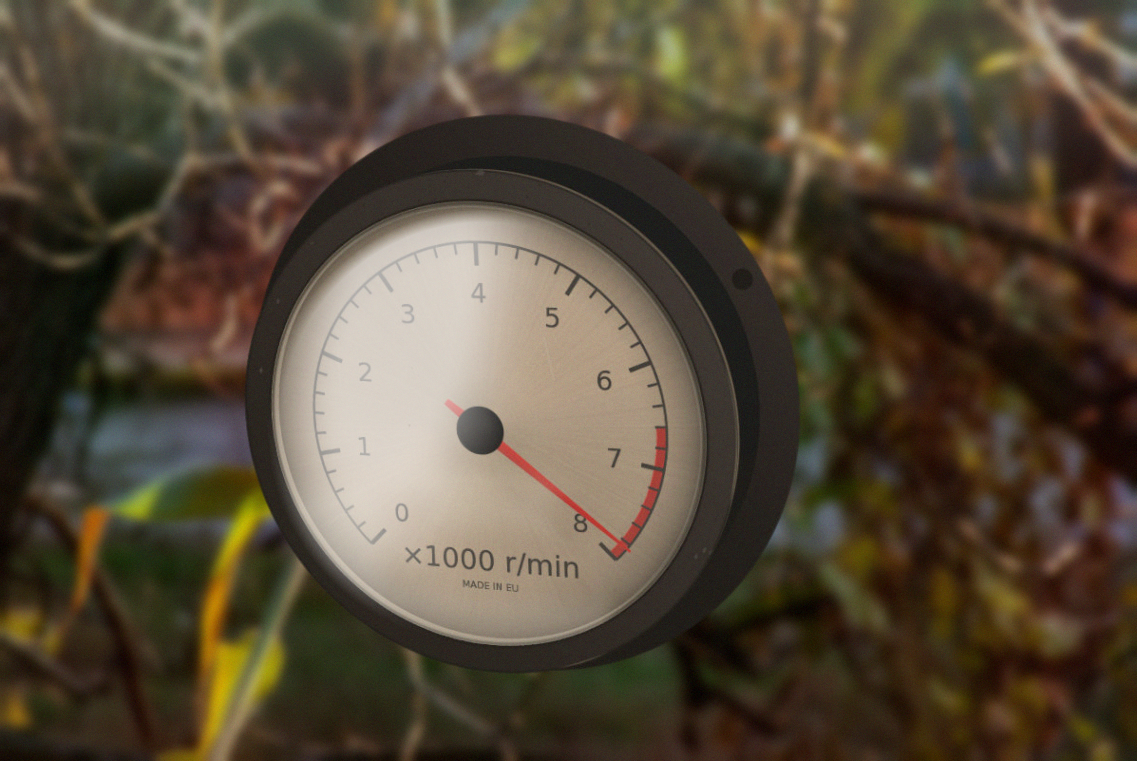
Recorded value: 7800 rpm
